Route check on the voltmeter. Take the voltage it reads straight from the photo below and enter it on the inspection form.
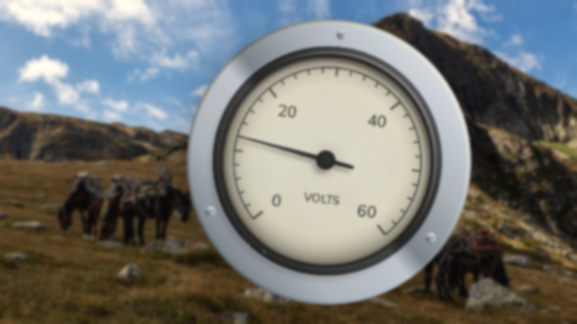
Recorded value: 12 V
